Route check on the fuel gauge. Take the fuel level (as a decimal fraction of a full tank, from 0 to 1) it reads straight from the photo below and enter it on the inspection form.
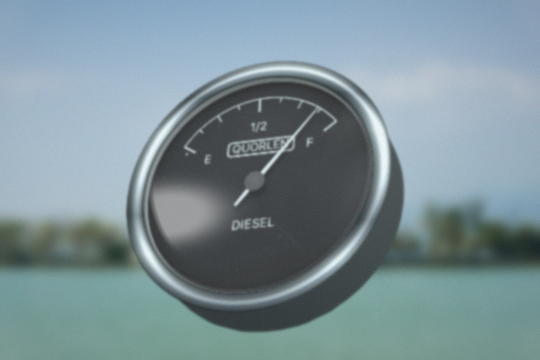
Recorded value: 0.875
